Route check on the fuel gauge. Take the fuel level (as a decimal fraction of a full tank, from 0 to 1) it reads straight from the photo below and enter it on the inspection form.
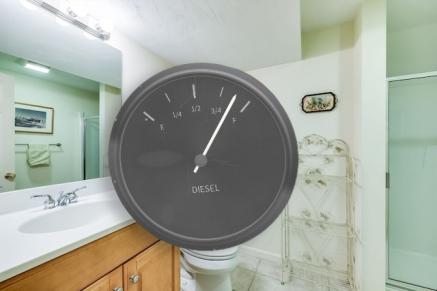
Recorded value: 0.875
